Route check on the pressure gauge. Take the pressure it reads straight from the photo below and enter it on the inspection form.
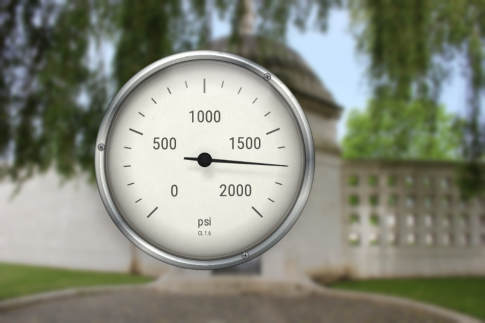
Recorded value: 1700 psi
